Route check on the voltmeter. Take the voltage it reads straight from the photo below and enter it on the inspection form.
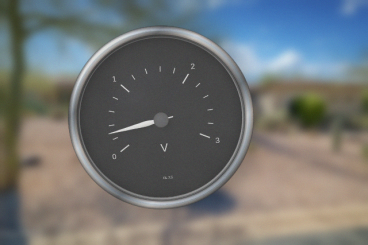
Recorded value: 0.3 V
